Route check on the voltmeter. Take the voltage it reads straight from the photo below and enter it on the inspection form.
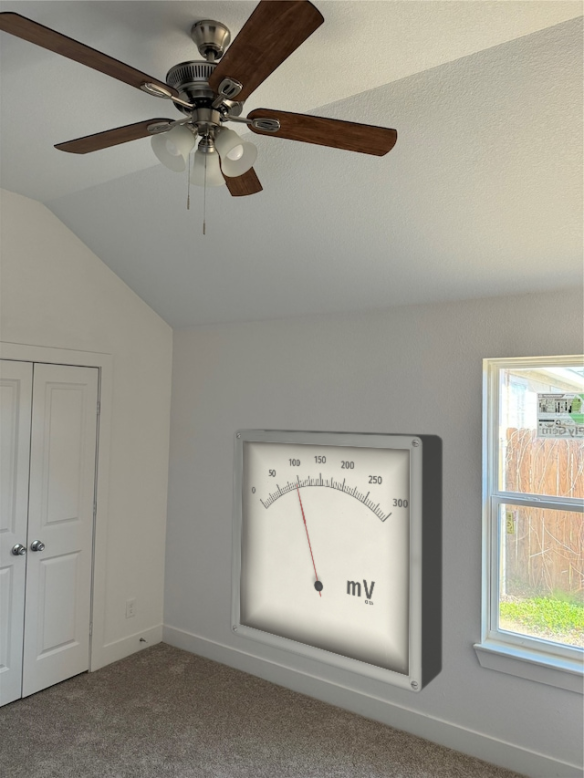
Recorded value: 100 mV
